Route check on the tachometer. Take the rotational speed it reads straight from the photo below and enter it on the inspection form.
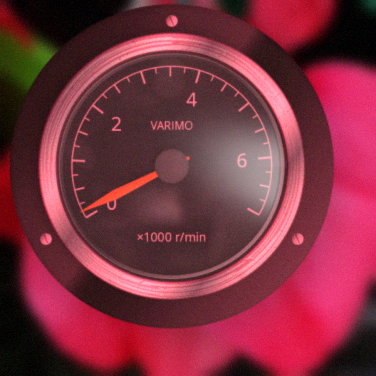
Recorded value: 125 rpm
